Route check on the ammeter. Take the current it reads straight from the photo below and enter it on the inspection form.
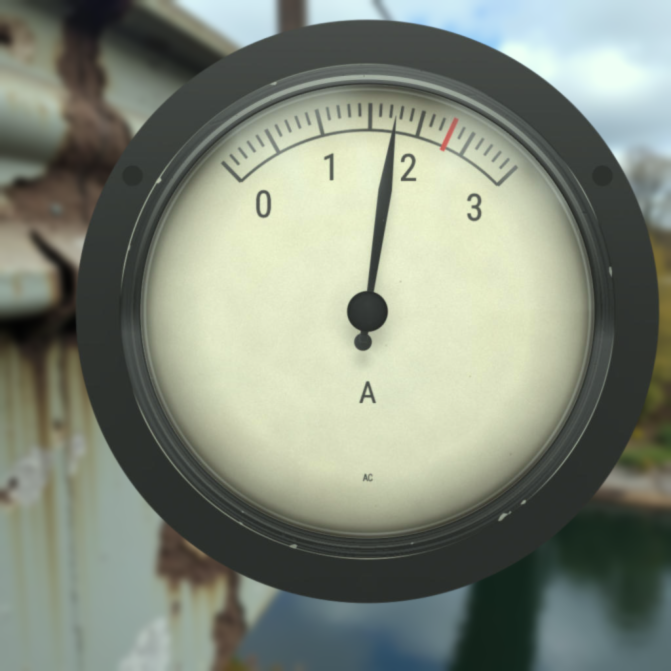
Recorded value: 1.75 A
